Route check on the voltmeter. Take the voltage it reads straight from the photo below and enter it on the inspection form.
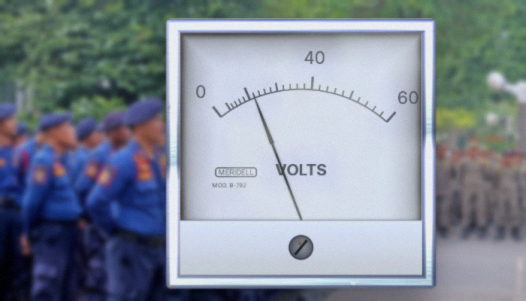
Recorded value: 22 V
